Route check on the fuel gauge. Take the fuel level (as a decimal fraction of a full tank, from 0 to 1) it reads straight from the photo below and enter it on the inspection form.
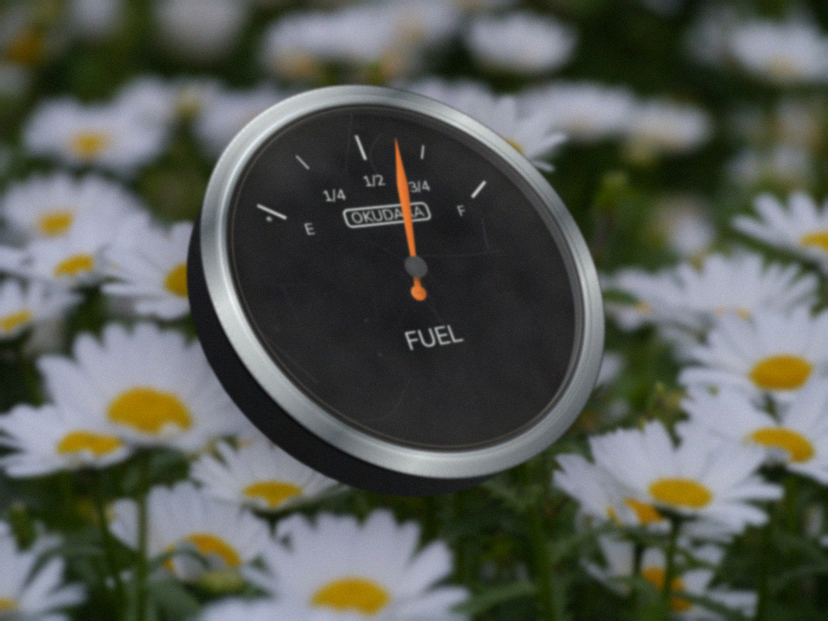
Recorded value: 0.625
